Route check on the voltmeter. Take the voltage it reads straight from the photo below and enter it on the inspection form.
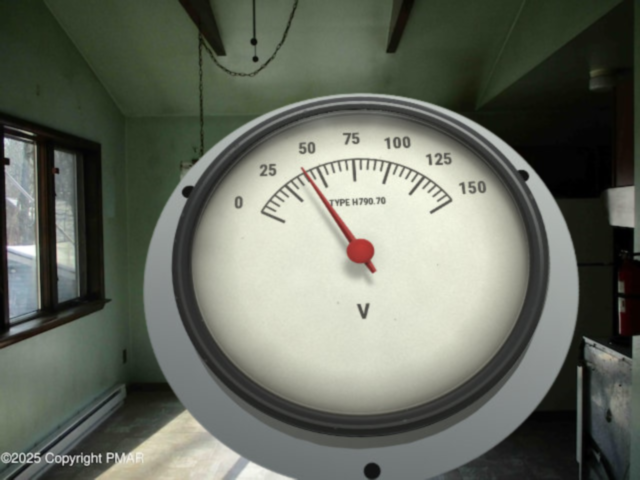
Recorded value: 40 V
